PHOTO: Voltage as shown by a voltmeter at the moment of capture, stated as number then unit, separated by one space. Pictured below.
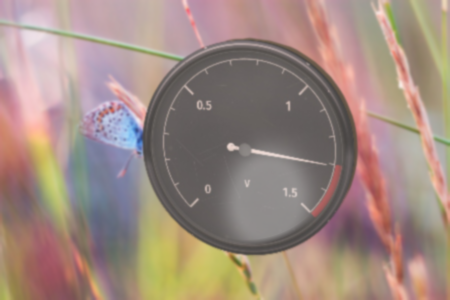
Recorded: 1.3 V
